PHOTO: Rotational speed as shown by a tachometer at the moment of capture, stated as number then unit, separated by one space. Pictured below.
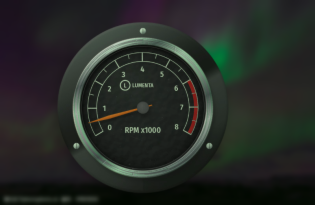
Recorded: 500 rpm
